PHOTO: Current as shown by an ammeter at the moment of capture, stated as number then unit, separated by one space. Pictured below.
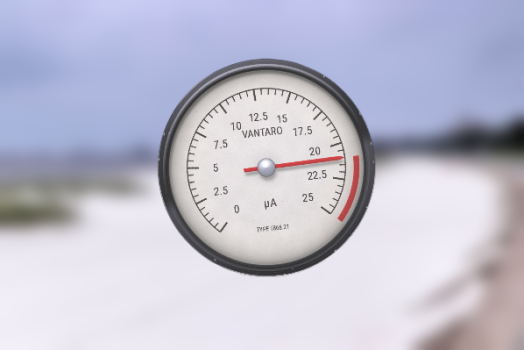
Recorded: 21 µA
